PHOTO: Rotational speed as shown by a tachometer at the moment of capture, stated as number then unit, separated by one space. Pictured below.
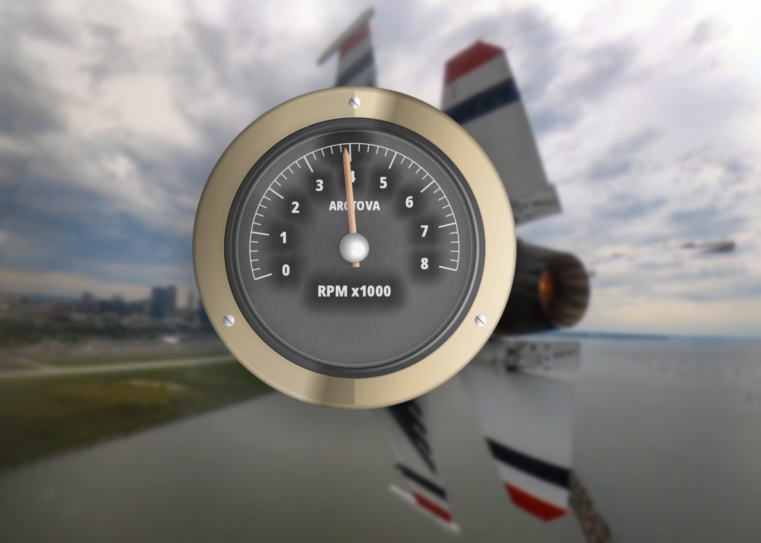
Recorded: 3900 rpm
